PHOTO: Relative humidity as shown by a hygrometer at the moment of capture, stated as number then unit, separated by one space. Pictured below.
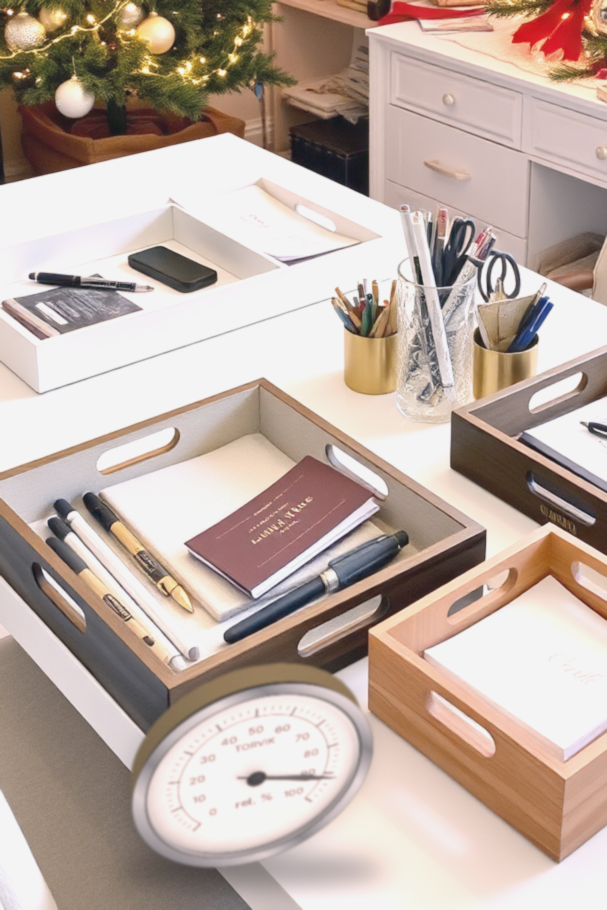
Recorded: 90 %
